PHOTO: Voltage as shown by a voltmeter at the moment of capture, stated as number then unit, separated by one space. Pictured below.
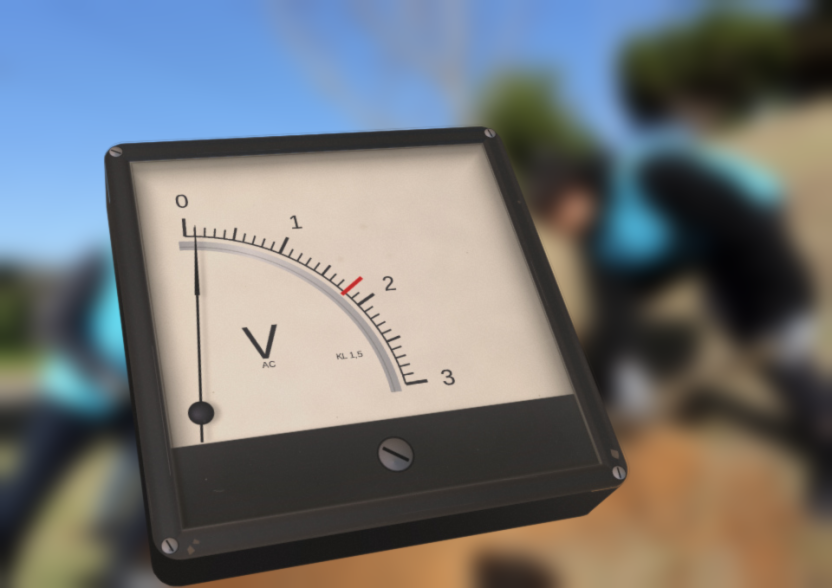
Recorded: 0.1 V
